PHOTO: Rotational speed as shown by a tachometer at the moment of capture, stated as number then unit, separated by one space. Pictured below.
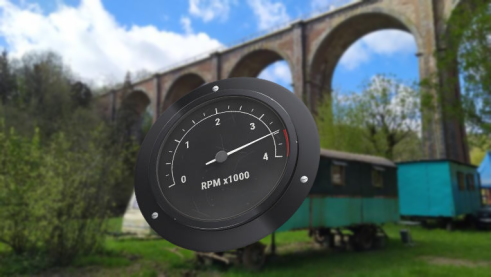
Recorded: 3500 rpm
